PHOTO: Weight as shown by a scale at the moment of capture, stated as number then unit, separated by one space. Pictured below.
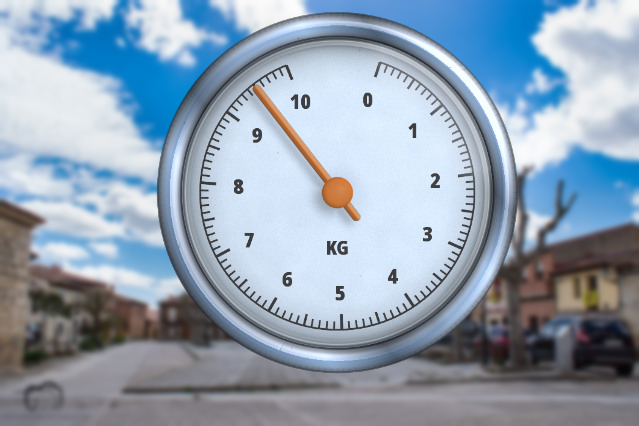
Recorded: 9.5 kg
